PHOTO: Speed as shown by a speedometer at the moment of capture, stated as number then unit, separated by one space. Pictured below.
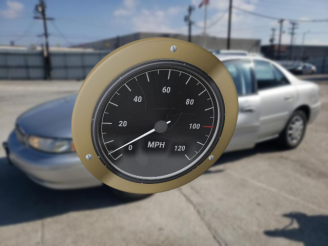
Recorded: 5 mph
